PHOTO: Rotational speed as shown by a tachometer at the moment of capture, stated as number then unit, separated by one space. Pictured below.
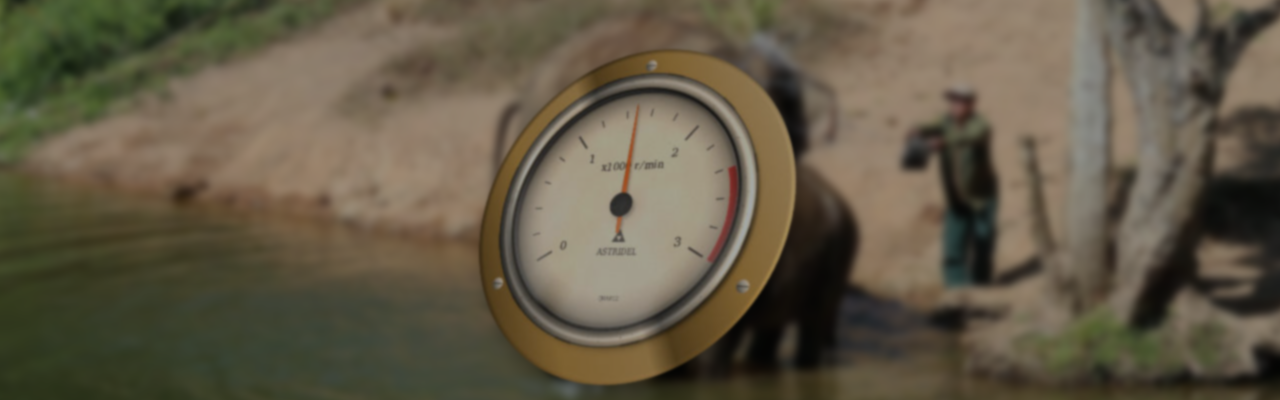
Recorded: 1500 rpm
